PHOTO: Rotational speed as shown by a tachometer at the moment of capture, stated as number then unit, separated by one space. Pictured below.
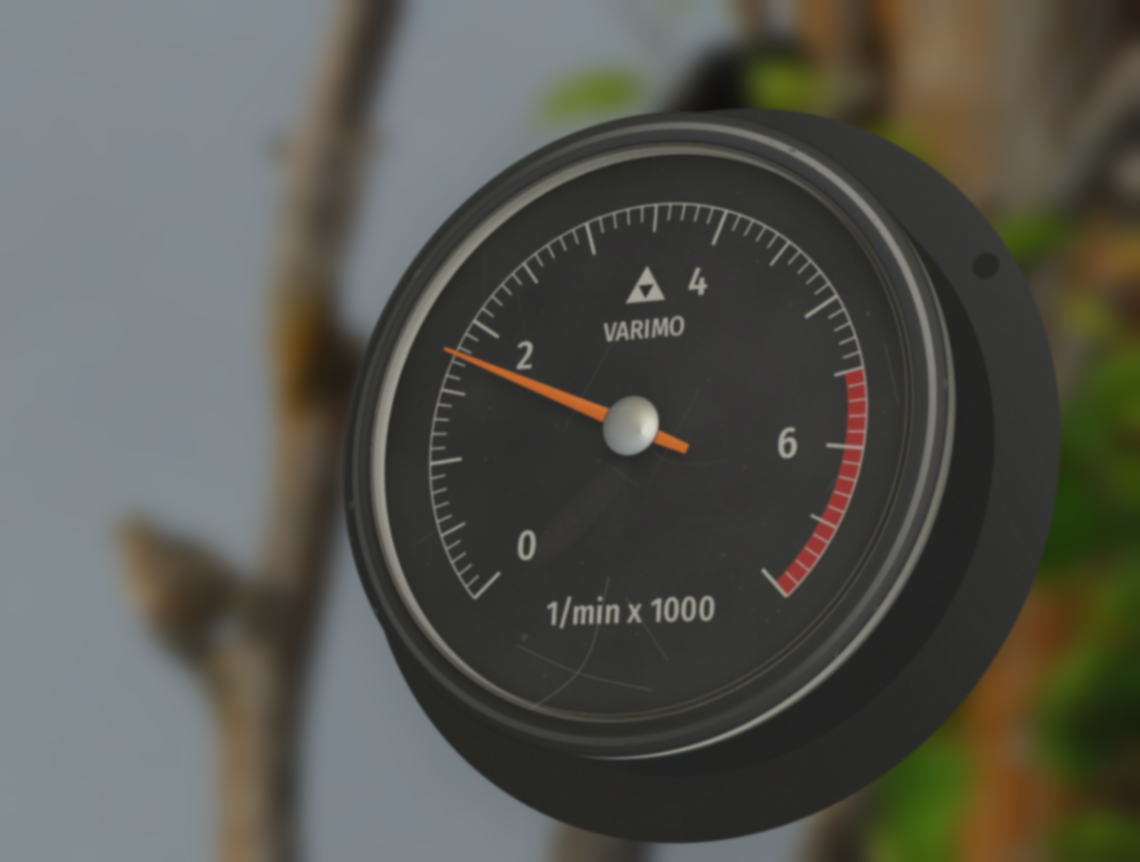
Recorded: 1750 rpm
